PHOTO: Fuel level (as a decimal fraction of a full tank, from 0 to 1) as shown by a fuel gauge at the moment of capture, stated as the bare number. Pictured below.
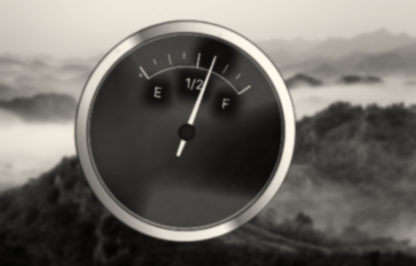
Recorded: 0.625
